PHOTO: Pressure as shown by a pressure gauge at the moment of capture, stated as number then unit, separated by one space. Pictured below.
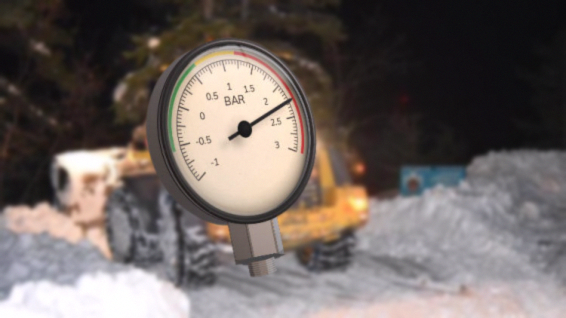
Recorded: 2.25 bar
